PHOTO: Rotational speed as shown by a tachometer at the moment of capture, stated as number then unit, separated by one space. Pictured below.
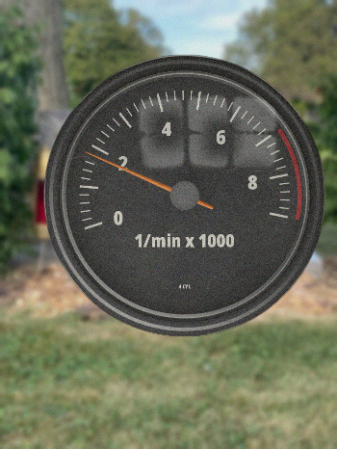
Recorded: 1800 rpm
